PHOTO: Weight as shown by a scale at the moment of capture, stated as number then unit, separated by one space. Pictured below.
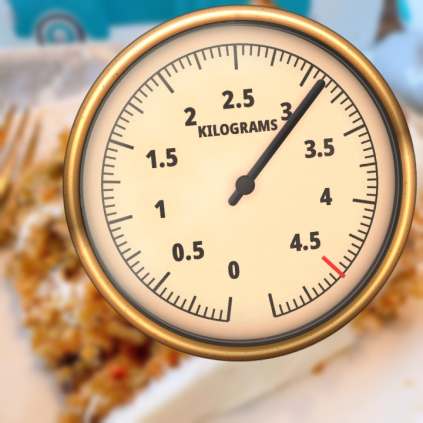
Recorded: 3.1 kg
